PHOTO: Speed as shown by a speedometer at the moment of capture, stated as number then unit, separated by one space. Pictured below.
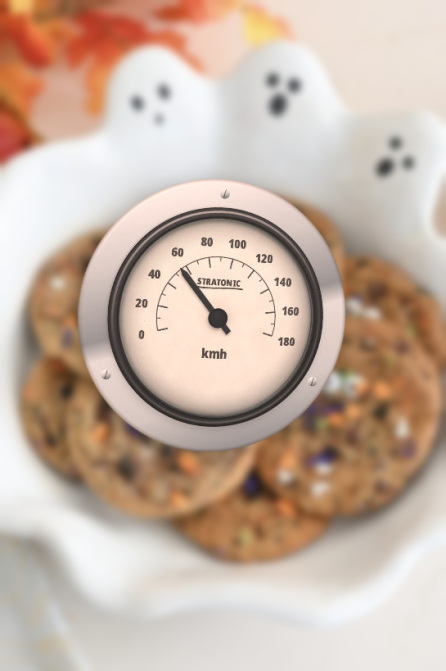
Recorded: 55 km/h
